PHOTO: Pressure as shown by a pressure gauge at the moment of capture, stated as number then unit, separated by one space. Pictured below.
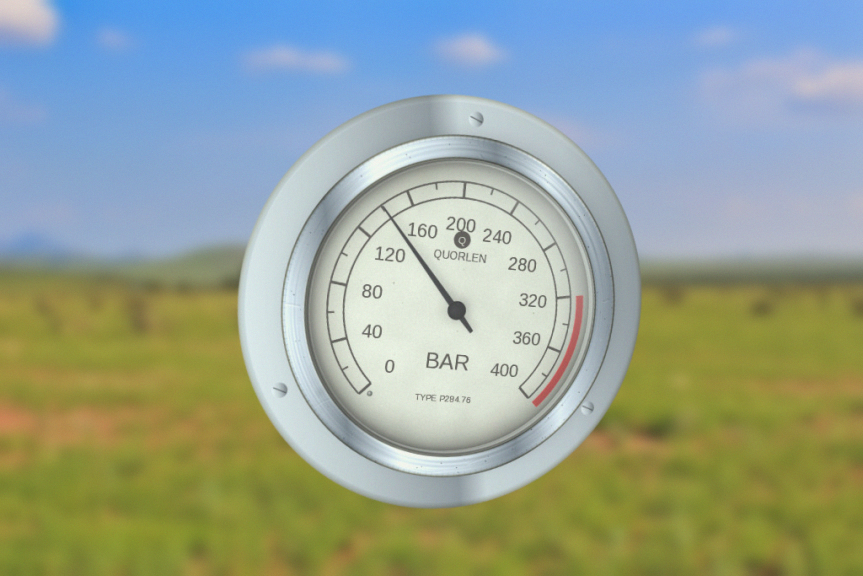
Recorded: 140 bar
